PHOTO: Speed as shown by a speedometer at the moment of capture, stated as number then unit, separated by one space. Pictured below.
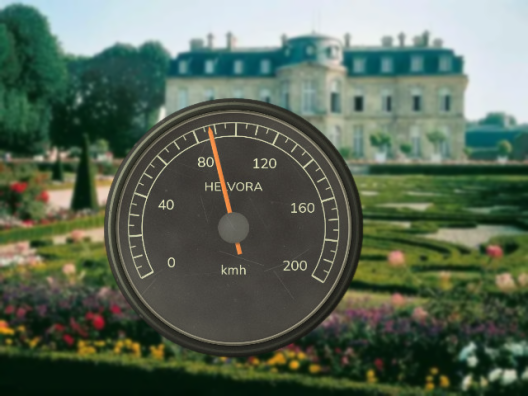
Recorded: 87.5 km/h
